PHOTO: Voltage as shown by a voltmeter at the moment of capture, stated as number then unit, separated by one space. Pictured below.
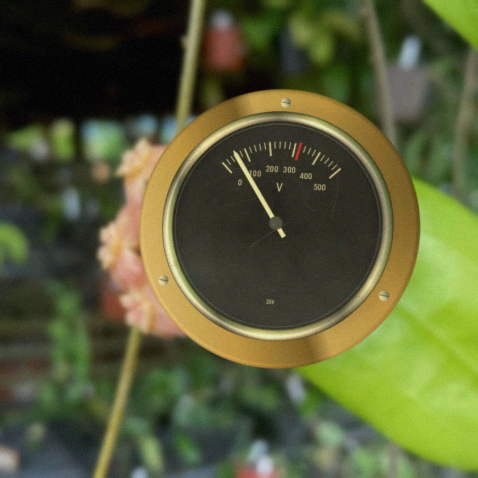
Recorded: 60 V
